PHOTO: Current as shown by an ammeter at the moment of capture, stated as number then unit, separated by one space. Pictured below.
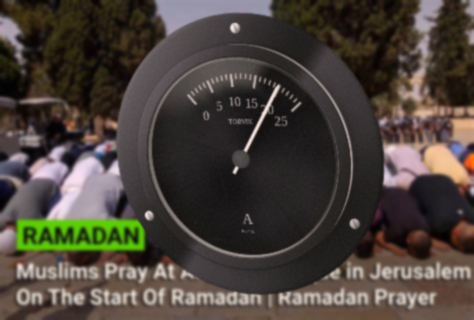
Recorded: 20 A
